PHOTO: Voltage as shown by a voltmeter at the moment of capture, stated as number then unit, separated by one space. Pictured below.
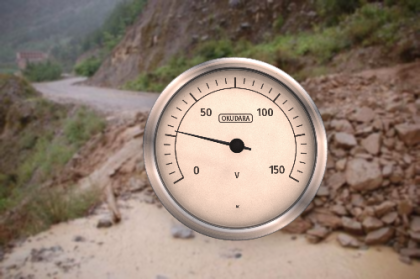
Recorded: 27.5 V
